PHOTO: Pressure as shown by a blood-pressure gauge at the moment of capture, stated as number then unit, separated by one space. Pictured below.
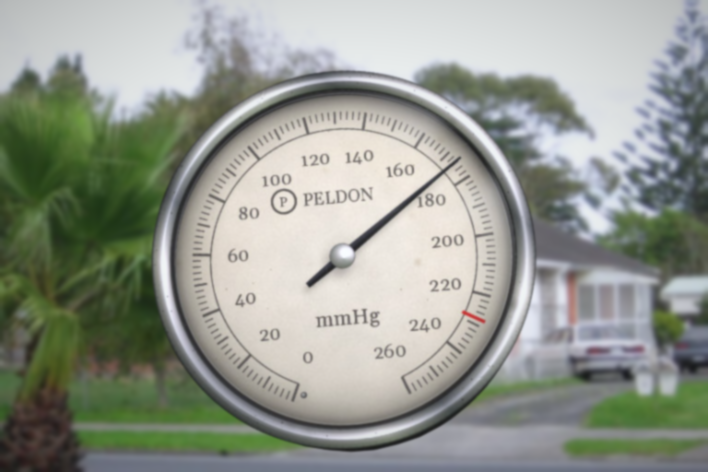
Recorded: 174 mmHg
